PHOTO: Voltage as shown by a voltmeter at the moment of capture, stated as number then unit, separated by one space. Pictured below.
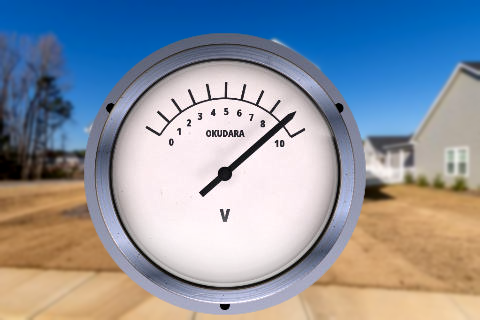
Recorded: 9 V
